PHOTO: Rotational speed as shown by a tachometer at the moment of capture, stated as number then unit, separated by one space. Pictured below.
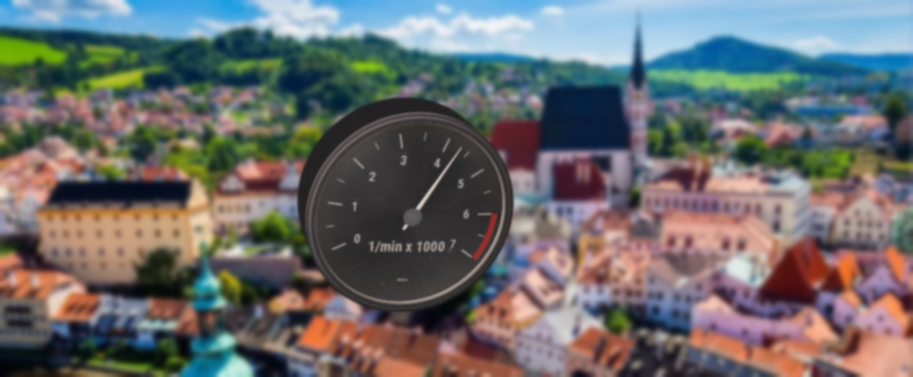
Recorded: 4250 rpm
